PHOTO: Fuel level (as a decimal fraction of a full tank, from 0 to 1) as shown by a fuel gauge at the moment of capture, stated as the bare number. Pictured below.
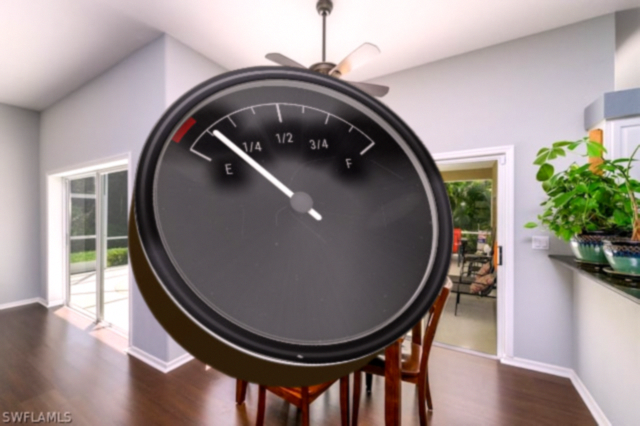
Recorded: 0.125
